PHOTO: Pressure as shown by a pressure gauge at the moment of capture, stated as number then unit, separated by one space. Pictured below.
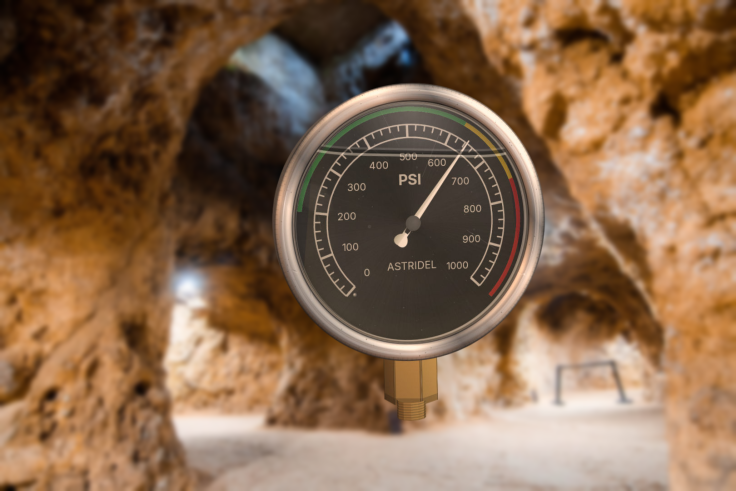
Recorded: 640 psi
